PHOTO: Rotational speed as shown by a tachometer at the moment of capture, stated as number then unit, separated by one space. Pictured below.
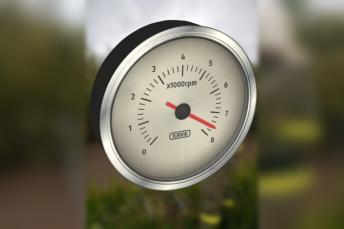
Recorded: 7600 rpm
